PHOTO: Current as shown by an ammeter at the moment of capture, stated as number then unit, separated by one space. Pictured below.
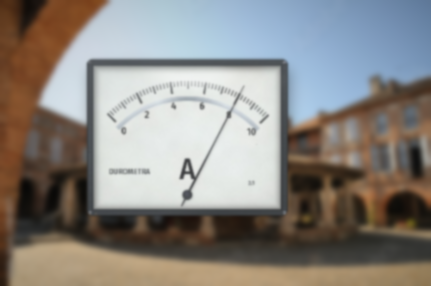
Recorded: 8 A
